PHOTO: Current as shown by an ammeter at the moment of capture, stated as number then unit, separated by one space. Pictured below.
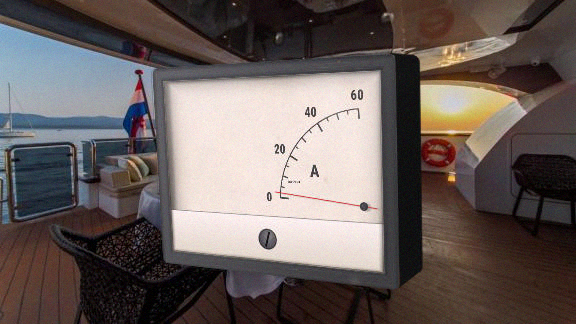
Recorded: 2.5 A
